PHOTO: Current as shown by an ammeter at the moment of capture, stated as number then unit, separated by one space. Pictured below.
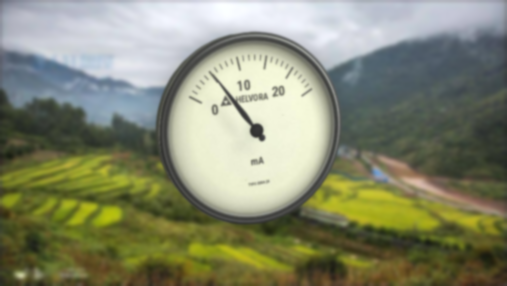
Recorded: 5 mA
